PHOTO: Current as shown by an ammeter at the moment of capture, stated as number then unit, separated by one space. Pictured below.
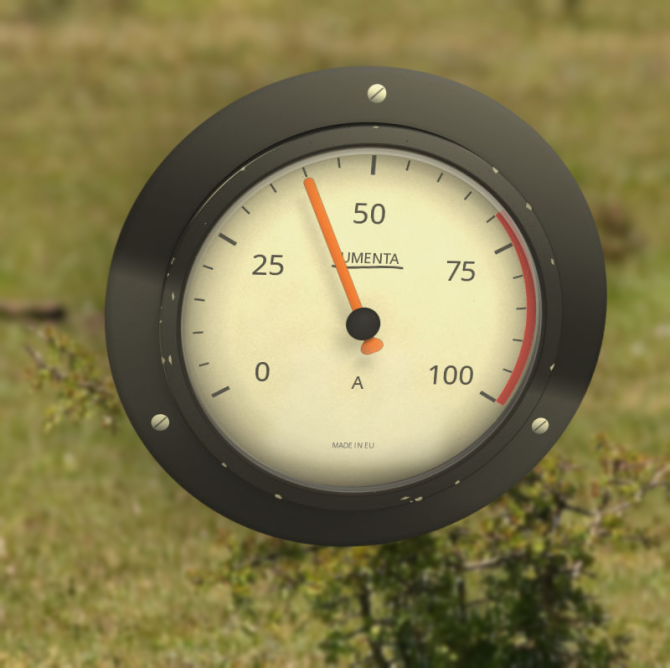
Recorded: 40 A
